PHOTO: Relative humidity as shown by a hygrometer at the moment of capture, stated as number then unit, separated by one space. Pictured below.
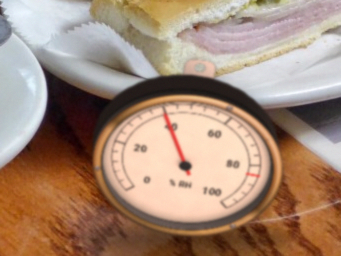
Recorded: 40 %
